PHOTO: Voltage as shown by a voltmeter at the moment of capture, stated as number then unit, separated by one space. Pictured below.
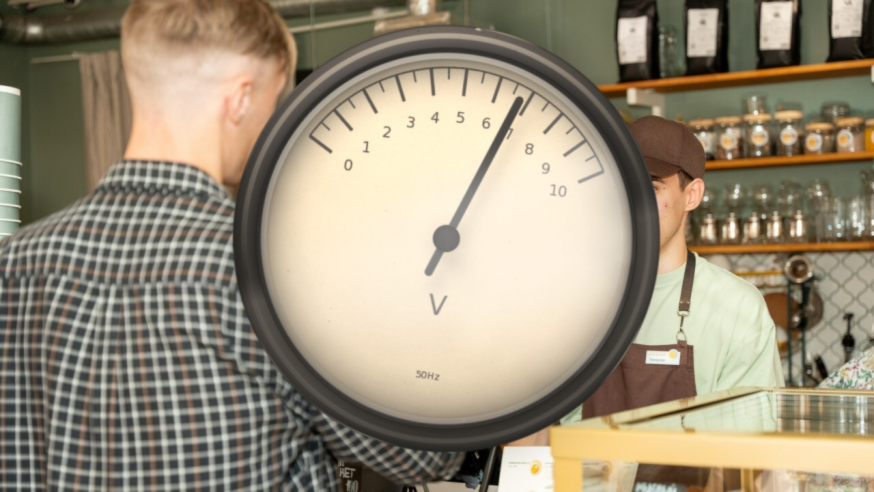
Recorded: 6.75 V
